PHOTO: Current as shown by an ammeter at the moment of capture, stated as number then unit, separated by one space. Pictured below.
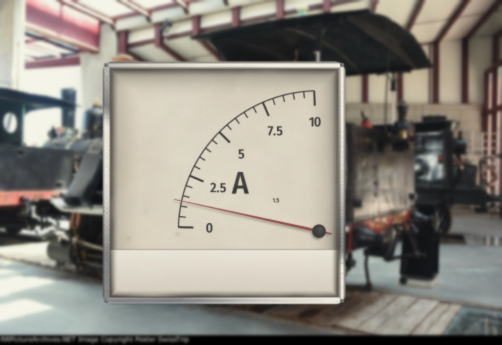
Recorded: 1.25 A
